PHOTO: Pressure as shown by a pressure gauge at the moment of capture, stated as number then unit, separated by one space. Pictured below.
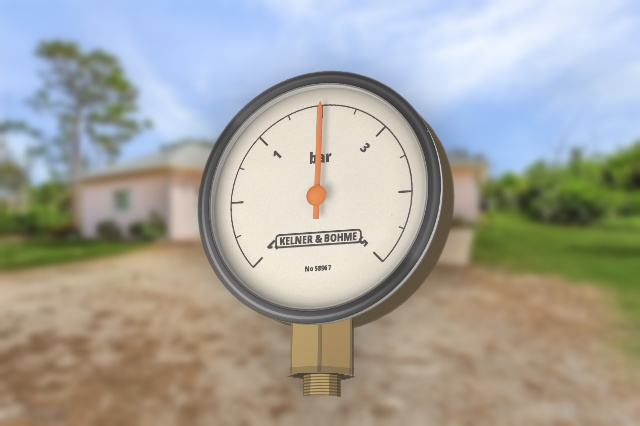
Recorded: 2 bar
